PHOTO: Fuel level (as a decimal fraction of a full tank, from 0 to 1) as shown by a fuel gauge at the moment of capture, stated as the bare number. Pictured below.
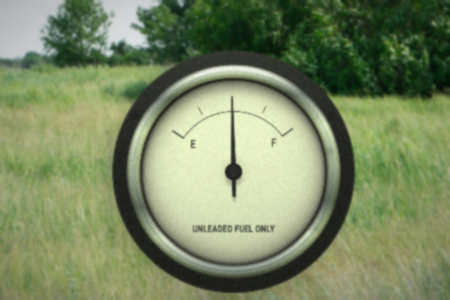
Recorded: 0.5
